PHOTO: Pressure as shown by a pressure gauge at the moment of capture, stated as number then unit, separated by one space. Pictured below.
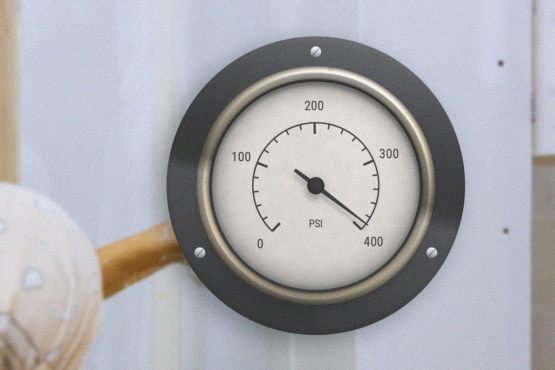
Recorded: 390 psi
